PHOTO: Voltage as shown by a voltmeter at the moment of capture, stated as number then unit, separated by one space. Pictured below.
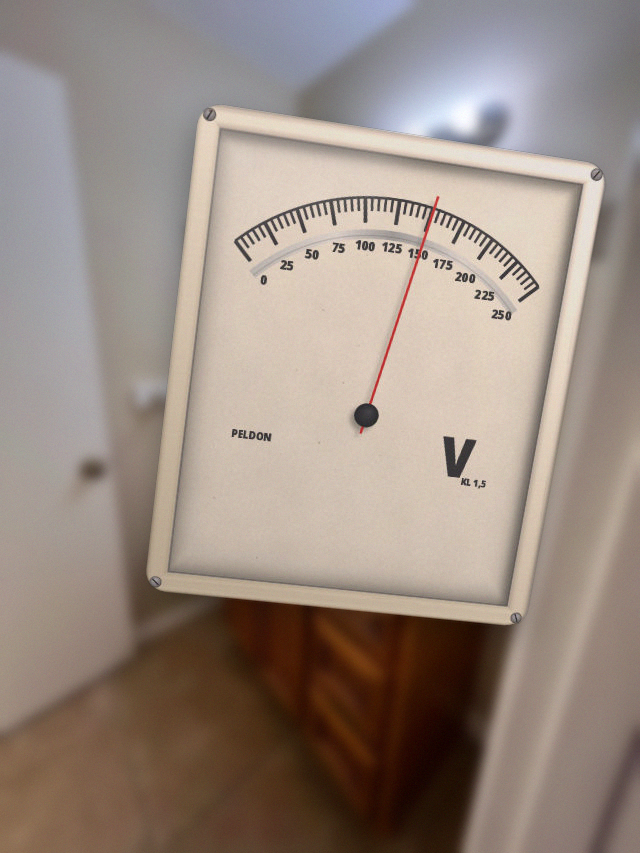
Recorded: 150 V
